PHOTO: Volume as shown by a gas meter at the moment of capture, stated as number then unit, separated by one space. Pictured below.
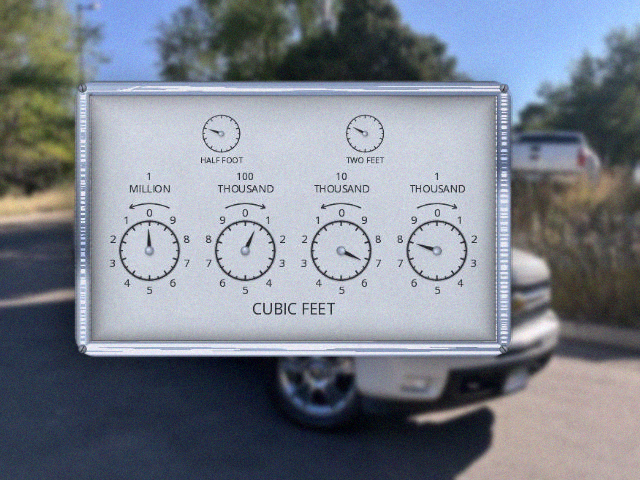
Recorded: 6800 ft³
